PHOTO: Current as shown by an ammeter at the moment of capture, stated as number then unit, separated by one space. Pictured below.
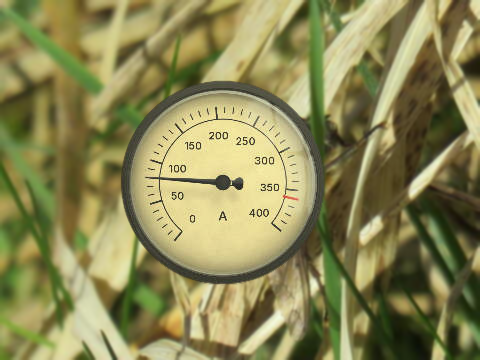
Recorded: 80 A
